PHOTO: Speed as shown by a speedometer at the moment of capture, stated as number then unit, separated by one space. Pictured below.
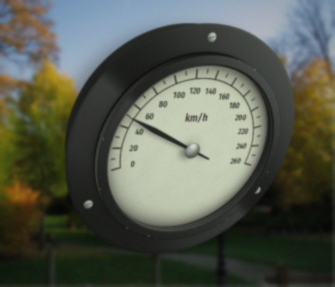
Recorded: 50 km/h
